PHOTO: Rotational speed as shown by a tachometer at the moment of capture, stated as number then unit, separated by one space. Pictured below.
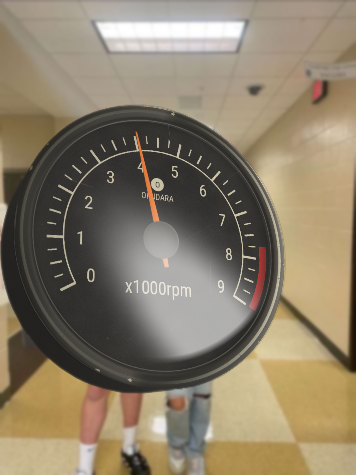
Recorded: 4000 rpm
